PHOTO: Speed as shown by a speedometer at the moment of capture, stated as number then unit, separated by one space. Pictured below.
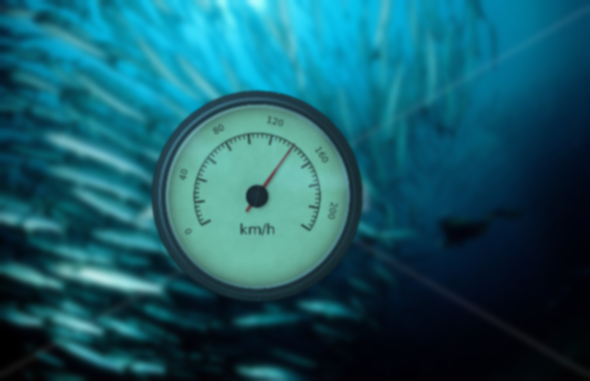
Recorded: 140 km/h
